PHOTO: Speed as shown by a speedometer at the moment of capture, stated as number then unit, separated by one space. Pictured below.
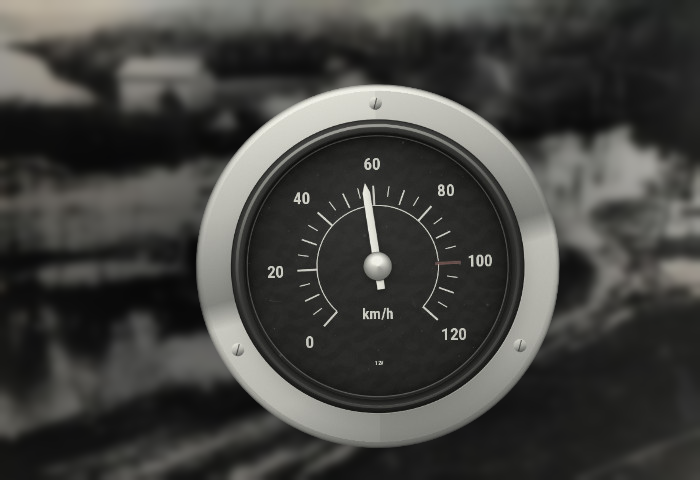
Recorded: 57.5 km/h
